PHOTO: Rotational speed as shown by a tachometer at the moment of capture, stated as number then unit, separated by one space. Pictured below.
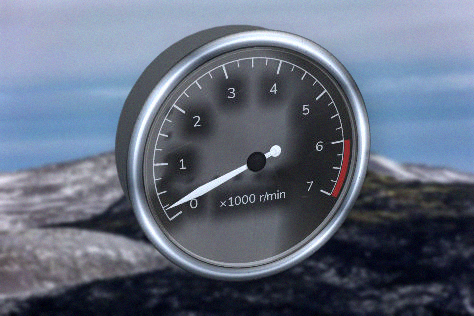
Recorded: 250 rpm
